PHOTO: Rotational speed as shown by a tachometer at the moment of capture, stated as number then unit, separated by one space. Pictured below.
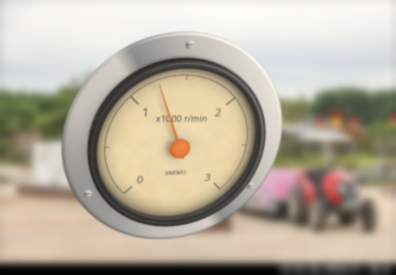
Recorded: 1250 rpm
